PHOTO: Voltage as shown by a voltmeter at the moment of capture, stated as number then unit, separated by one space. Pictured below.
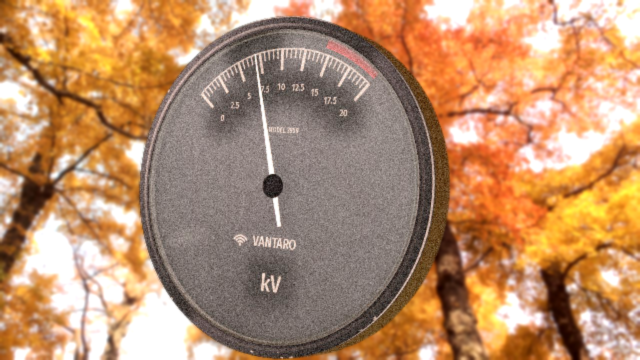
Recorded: 7.5 kV
